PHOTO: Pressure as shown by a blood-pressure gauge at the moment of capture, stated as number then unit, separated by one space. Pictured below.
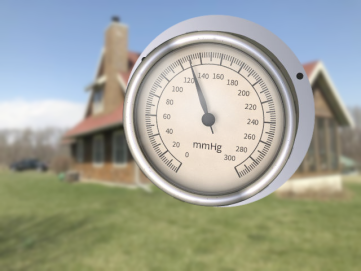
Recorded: 130 mmHg
